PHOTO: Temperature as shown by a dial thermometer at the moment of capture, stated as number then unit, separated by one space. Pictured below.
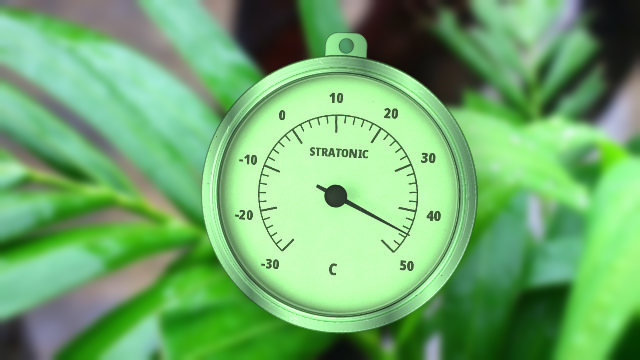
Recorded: 45 °C
